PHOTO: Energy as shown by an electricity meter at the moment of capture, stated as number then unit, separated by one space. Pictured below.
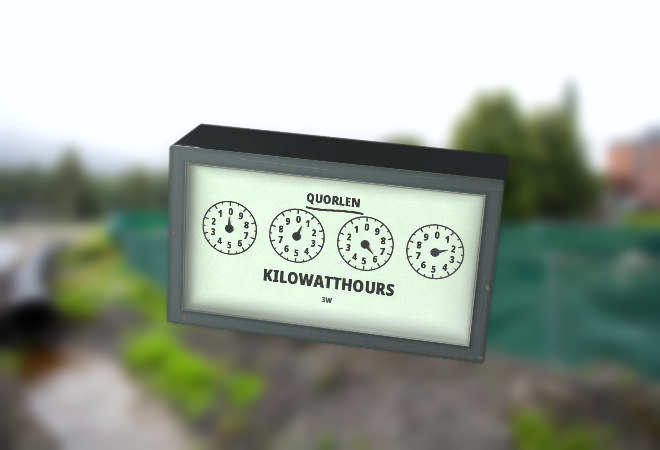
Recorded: 62 kWh
